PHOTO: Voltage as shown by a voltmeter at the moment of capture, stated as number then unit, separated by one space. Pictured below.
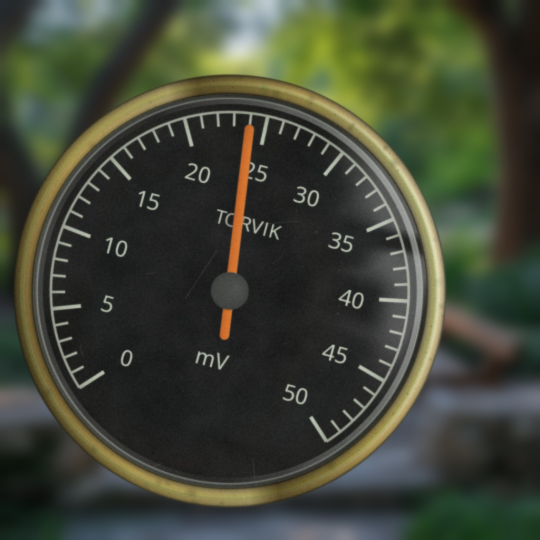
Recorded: 24 mV
